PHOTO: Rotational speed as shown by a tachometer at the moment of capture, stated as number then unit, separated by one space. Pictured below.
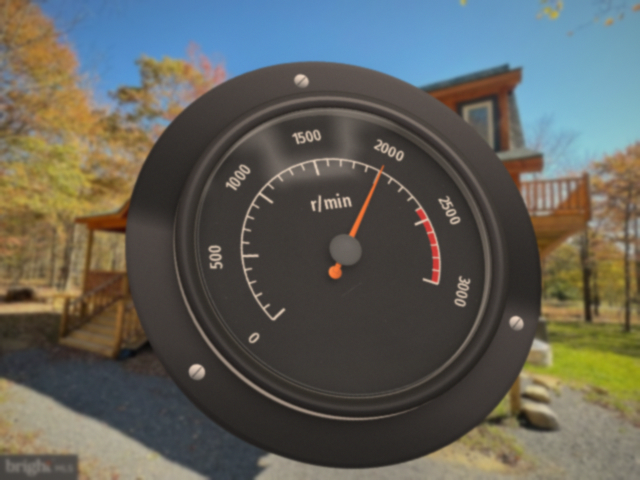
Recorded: 2000 rpm
